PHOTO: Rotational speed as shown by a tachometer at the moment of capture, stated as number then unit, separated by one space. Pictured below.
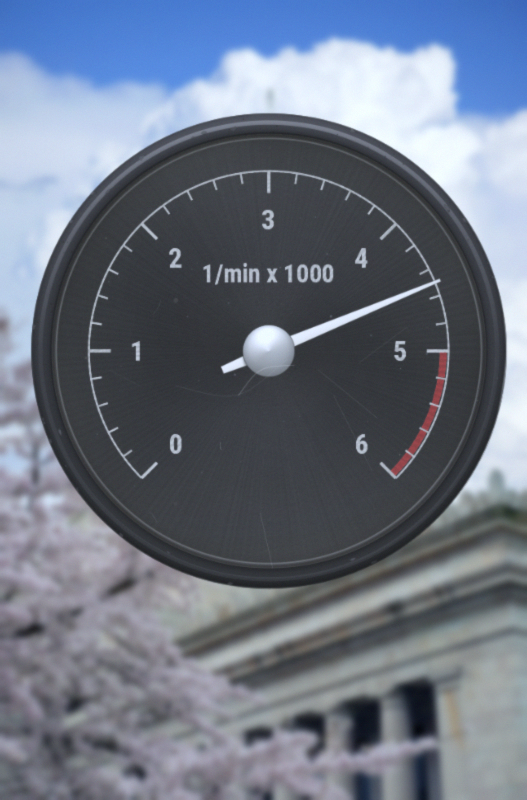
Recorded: 4500 rpm
